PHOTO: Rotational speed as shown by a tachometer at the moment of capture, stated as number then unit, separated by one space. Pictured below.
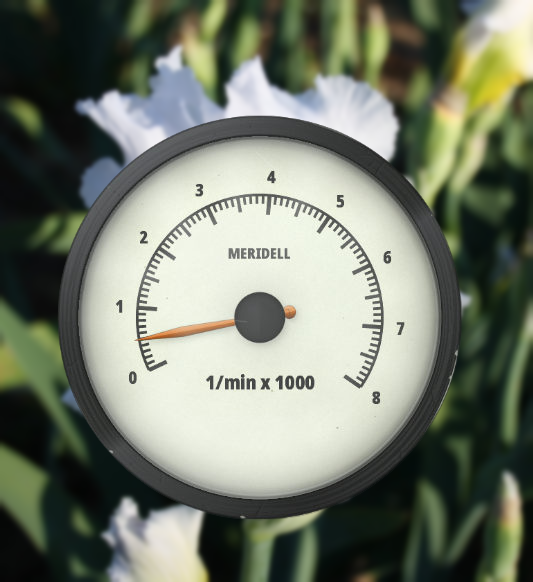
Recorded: 500 rpm
